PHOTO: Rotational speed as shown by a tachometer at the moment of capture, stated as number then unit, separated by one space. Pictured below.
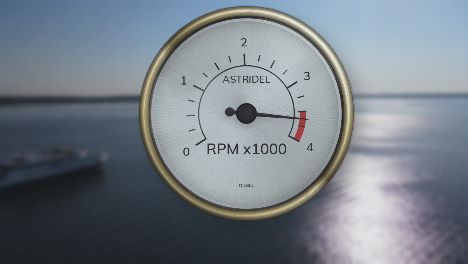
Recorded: 3625 rpm
